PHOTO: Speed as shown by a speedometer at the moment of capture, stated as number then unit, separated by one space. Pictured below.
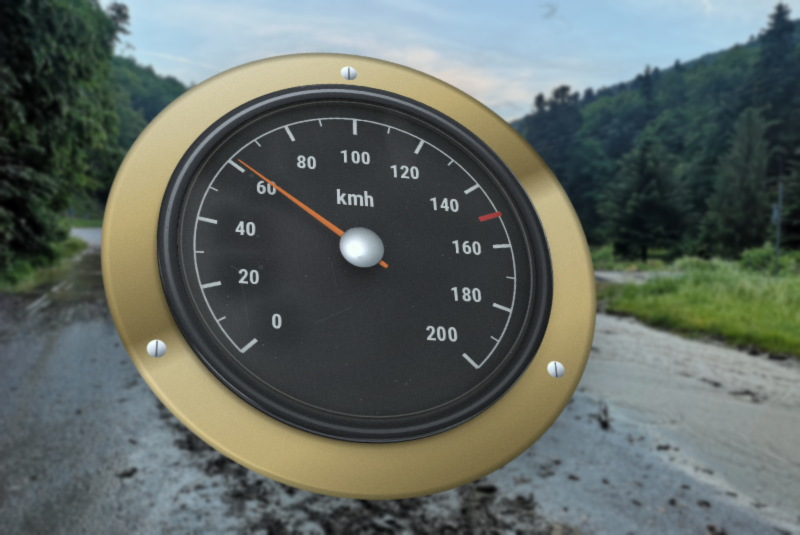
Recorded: 60 km/h
